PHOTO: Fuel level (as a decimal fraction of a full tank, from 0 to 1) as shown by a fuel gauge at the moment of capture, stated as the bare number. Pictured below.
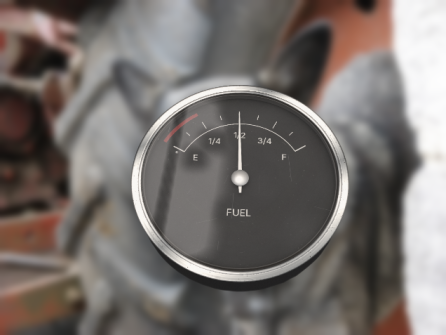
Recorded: 0.5
